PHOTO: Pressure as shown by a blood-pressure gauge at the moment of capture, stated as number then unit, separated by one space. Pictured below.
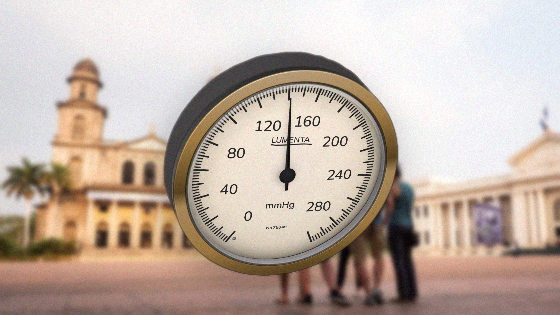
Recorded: 140 mmHg
